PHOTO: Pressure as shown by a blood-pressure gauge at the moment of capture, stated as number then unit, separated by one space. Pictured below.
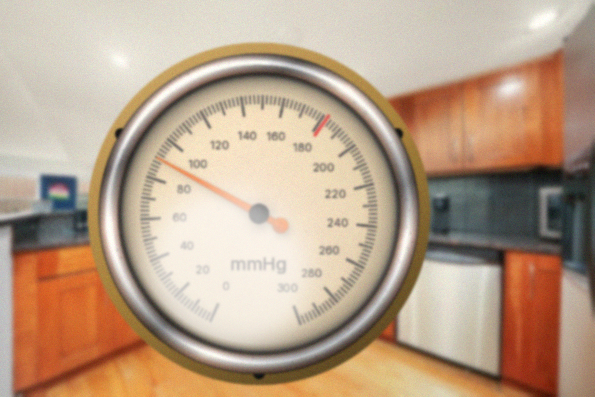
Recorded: 90 mmHg
